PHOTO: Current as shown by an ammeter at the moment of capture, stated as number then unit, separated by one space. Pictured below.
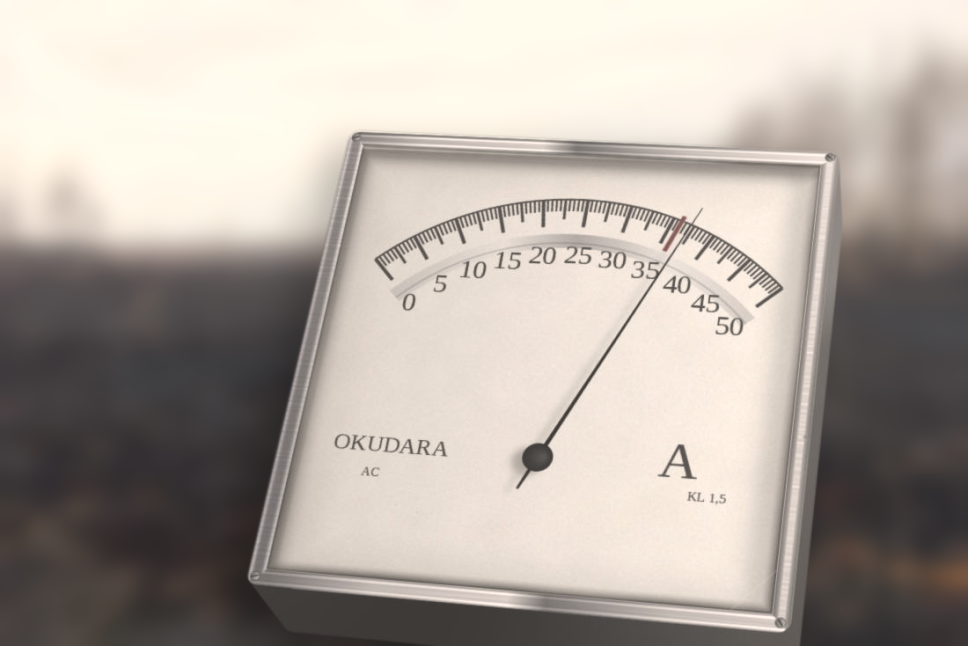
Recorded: 37.5 A
